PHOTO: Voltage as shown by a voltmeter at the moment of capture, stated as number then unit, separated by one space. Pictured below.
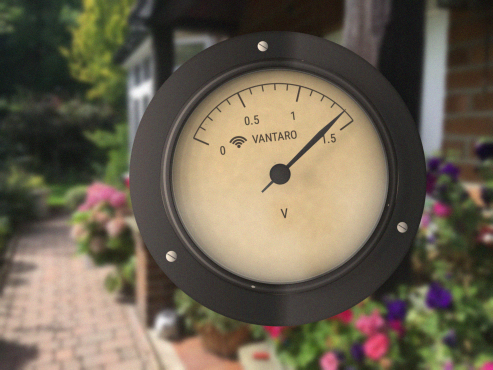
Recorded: 1.4 V
